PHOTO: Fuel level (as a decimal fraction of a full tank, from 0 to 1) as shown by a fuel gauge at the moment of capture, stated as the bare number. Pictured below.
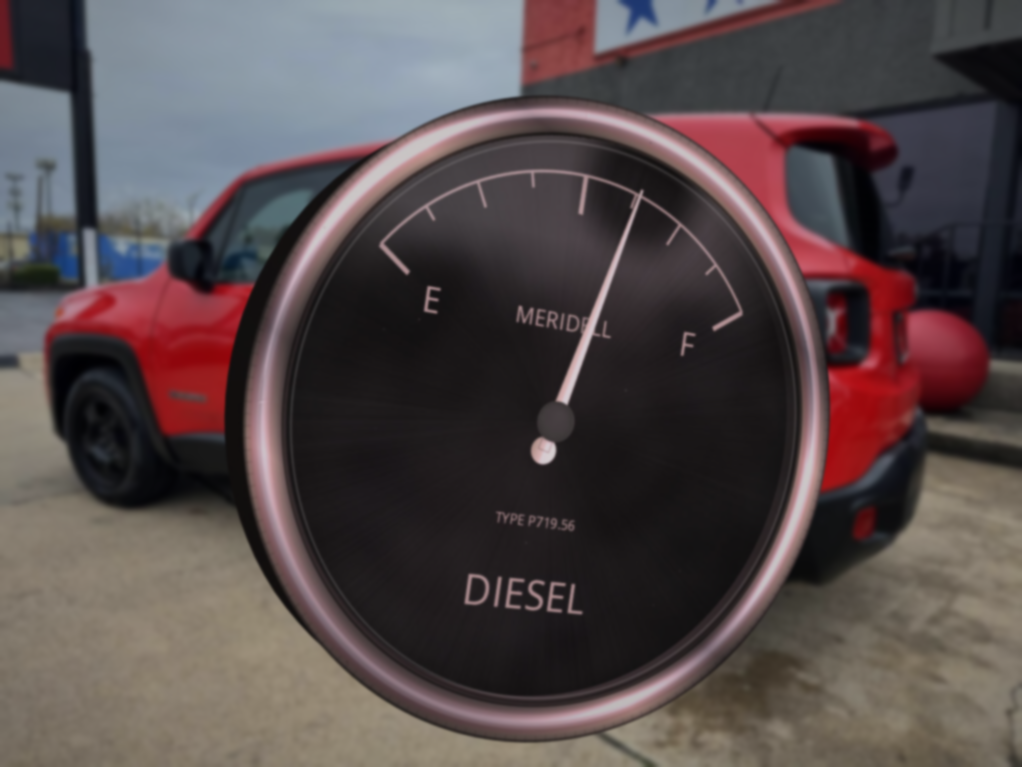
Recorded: 0.625
